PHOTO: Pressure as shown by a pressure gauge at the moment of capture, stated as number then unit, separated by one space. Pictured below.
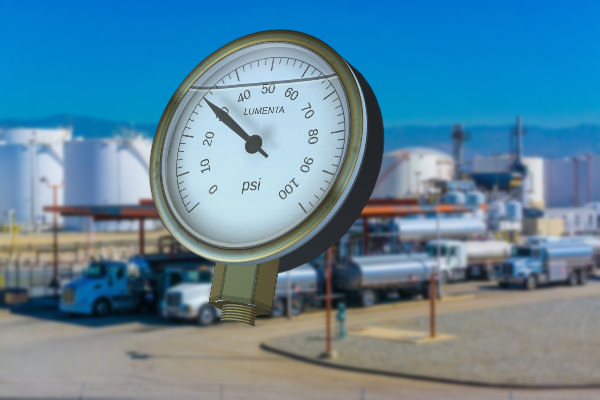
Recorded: 30 psi
